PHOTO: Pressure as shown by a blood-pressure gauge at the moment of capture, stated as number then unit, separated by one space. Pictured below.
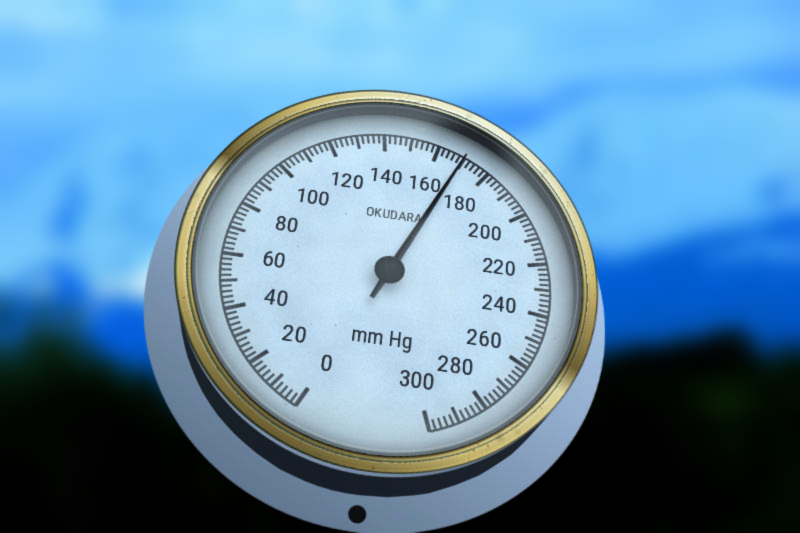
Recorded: 170 mmHg
